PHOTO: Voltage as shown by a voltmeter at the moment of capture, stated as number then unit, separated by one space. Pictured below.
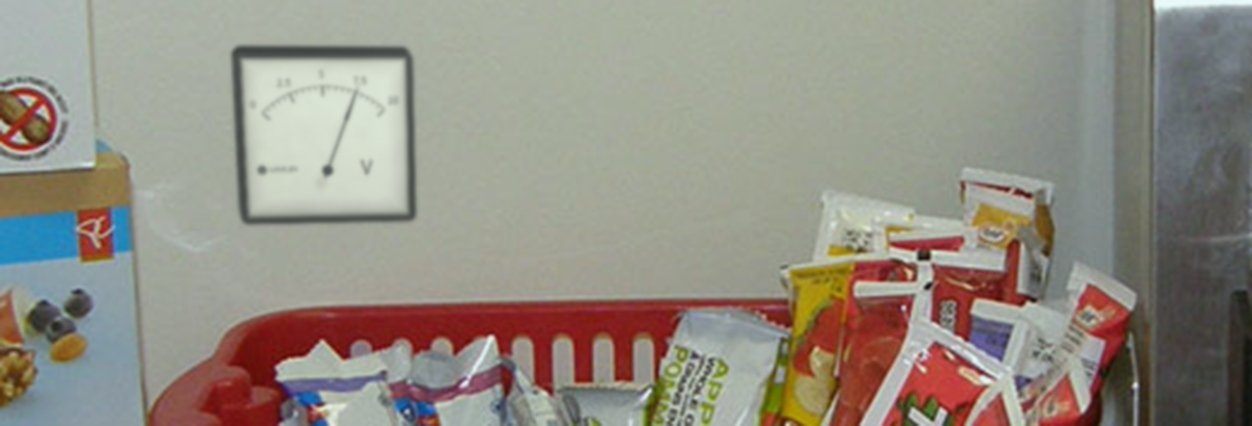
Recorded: 7.5 V
